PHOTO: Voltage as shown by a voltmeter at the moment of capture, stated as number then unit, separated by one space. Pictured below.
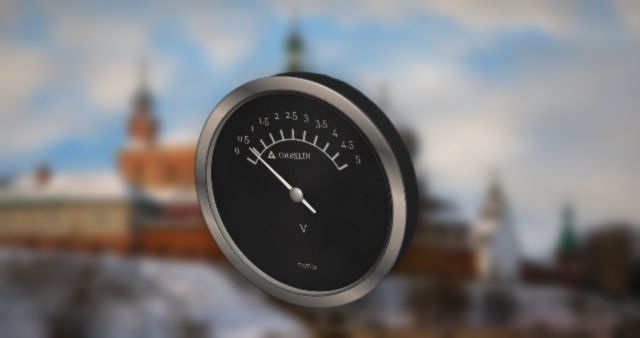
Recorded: 0.5 V
